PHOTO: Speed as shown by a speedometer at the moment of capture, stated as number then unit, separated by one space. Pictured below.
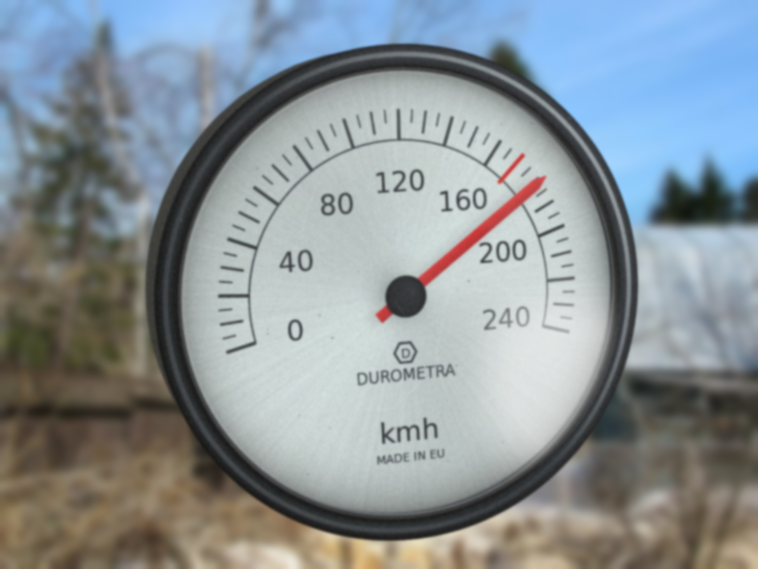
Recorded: 180 km/h
